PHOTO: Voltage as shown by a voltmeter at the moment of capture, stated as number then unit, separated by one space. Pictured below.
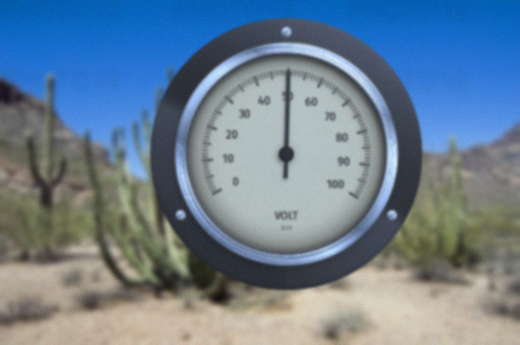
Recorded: 50 V
